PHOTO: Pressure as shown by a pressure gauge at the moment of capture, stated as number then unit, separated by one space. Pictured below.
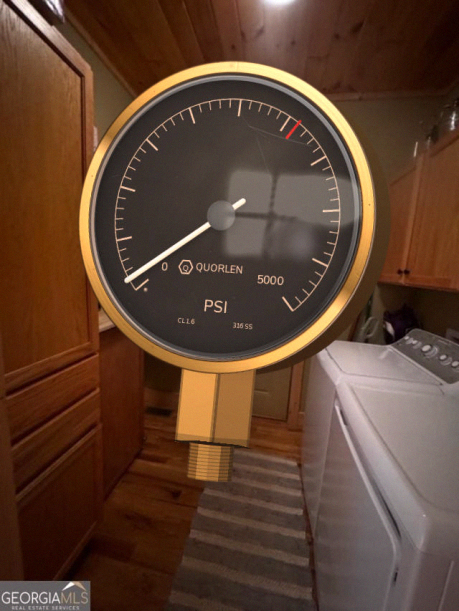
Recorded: 100 psi
